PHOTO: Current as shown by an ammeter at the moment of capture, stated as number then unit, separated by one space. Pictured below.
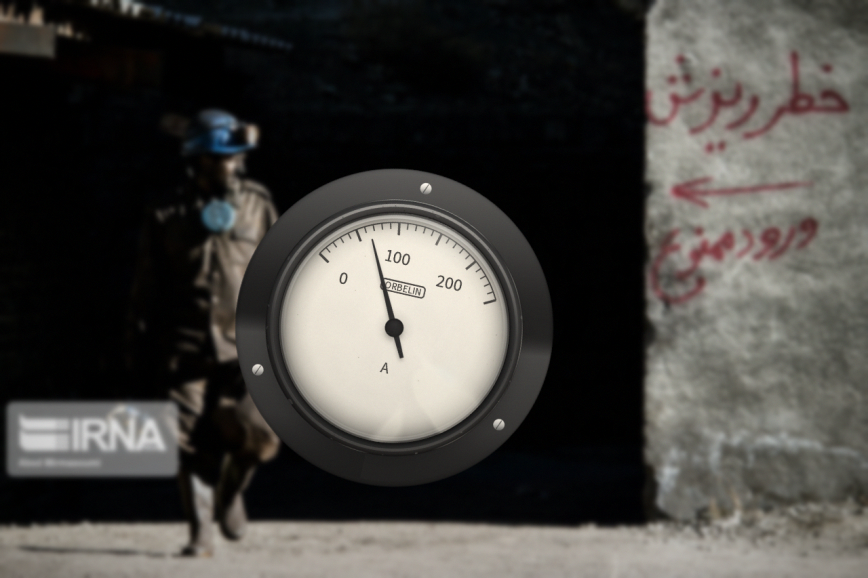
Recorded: 65 A
